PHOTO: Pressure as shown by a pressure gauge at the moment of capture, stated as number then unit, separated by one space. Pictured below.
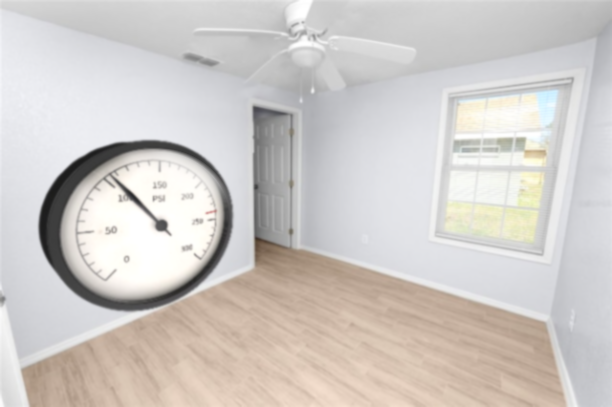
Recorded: 105 psi
